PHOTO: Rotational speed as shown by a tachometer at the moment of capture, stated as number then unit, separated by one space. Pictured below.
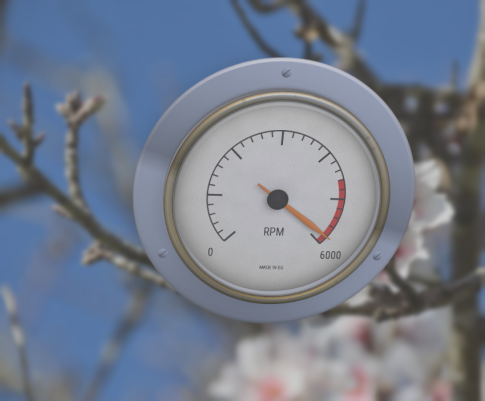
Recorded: 5800 rpm
